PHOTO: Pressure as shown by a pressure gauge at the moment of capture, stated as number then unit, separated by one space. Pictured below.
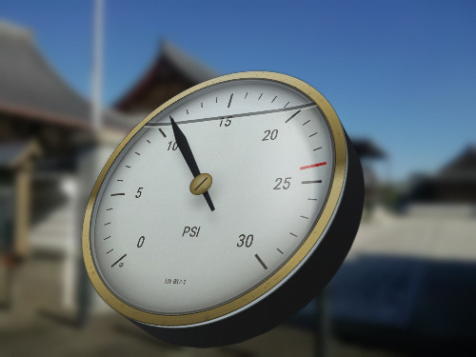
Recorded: 11 psi
